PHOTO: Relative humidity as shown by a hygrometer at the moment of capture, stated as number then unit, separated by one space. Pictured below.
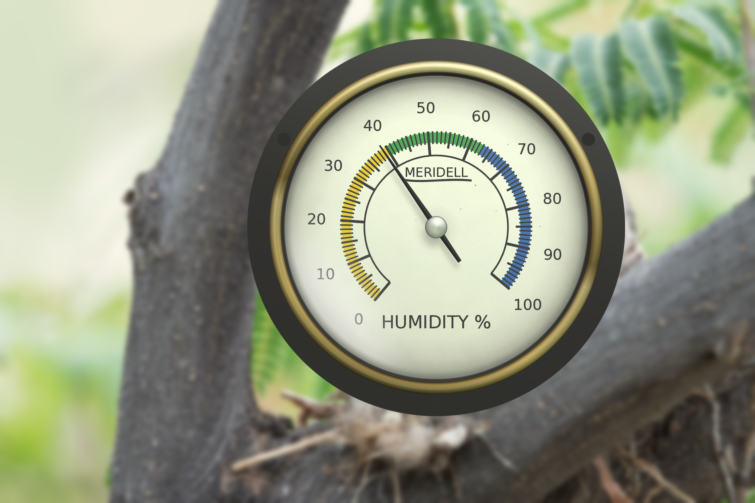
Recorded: 39 %
